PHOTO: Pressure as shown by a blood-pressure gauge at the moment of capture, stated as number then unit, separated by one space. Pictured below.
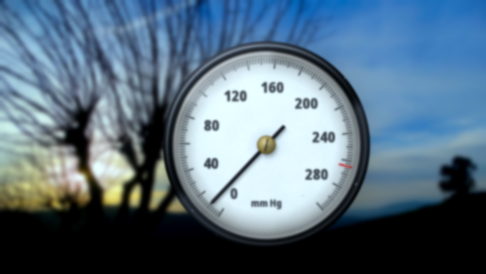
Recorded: 10 mmHg
